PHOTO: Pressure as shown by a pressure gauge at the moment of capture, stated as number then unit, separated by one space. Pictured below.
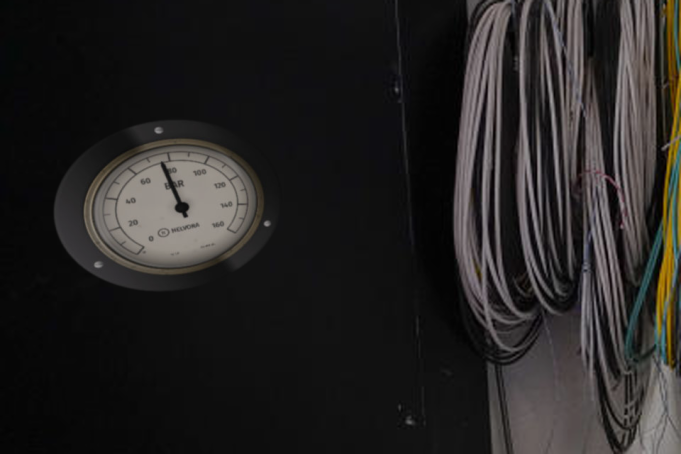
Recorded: 75 bar
